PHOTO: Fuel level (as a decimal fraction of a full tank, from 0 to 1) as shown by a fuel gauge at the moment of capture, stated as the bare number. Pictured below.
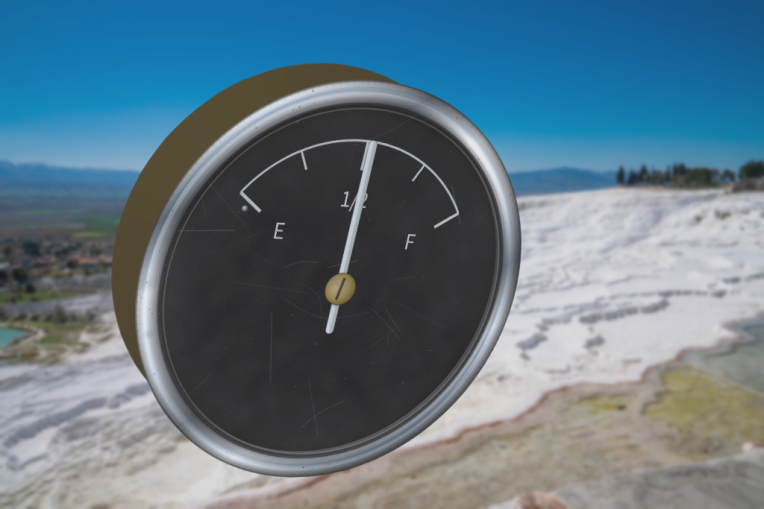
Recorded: 0.5
